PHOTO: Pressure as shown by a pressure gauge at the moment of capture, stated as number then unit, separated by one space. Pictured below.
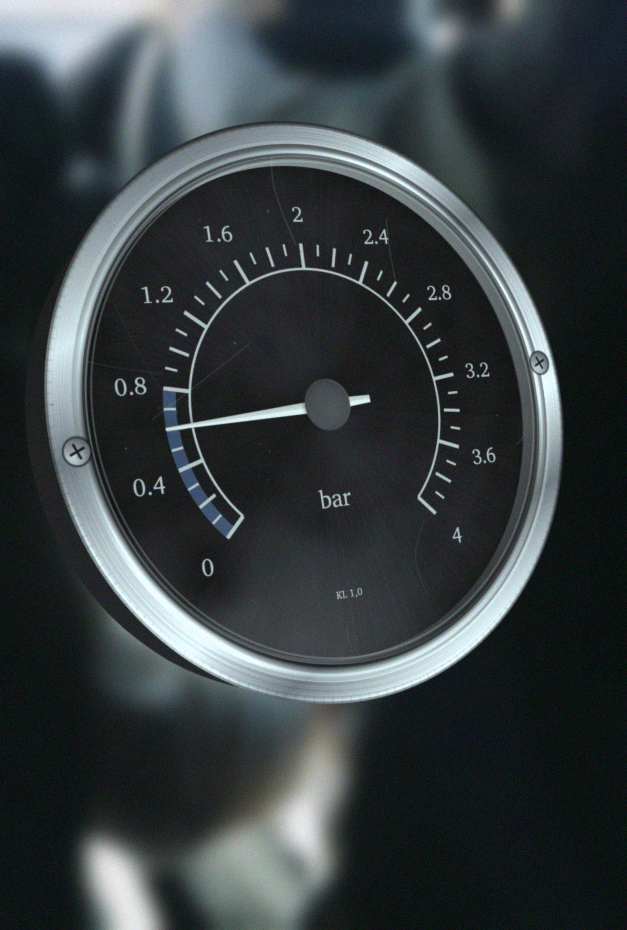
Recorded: 0.6 bar
